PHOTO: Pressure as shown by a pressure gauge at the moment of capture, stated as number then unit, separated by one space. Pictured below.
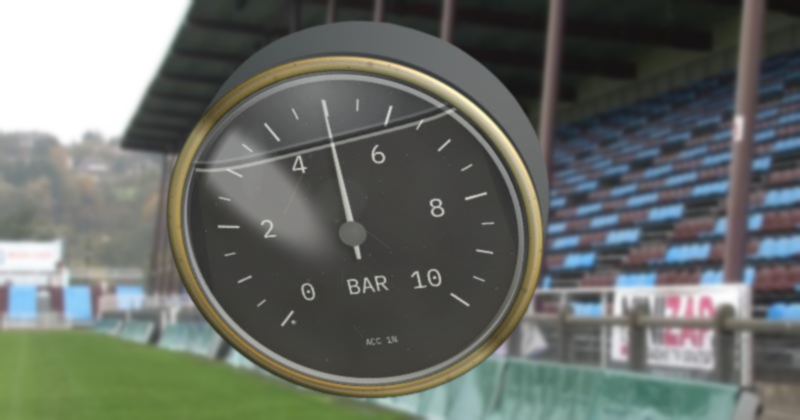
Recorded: 5 bar
